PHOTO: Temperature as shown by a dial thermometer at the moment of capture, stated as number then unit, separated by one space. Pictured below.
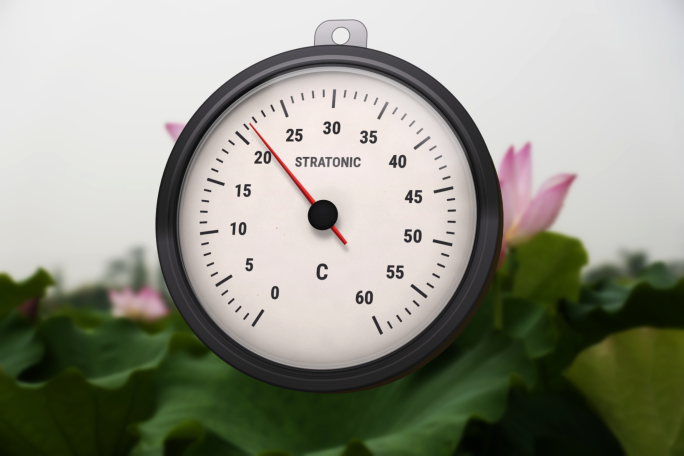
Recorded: 21.5 °C
